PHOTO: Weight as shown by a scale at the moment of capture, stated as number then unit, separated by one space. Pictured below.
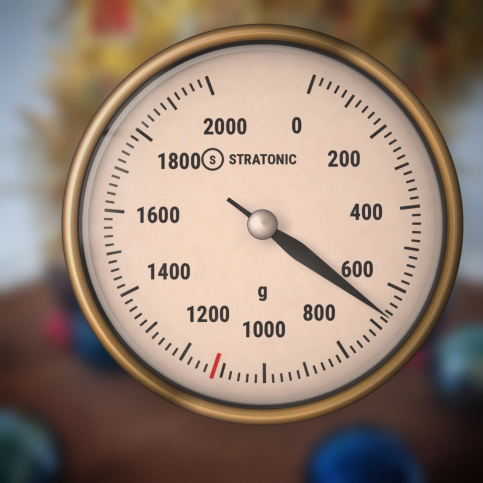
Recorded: 670 g
